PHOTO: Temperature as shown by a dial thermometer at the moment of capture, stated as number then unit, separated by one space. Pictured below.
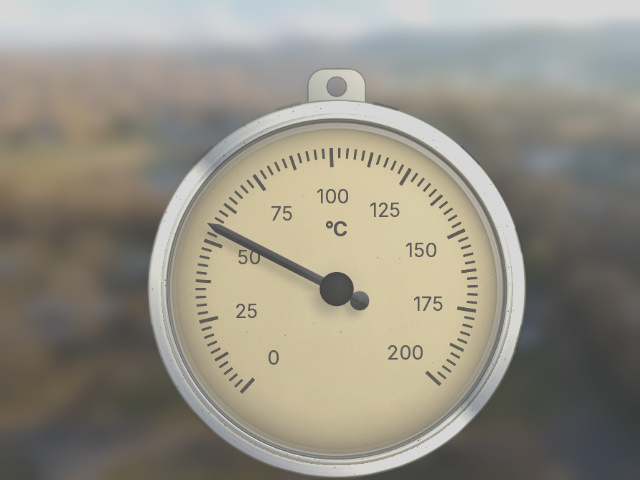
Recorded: 55 °C
